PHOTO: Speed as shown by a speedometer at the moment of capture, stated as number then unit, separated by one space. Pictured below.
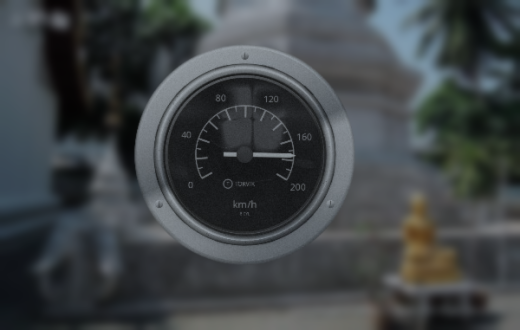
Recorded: 175 km/h
